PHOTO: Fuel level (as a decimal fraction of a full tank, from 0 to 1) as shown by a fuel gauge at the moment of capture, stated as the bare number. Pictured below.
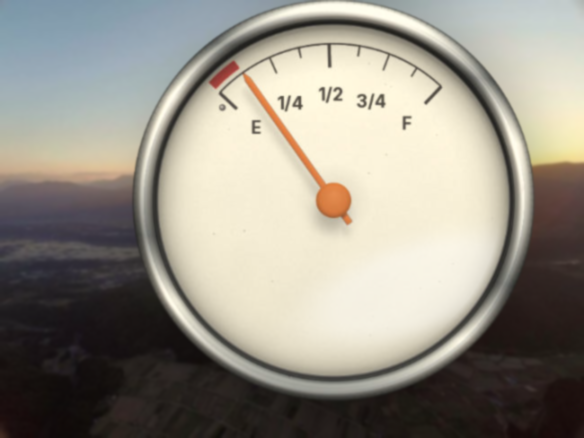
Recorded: 0.125
